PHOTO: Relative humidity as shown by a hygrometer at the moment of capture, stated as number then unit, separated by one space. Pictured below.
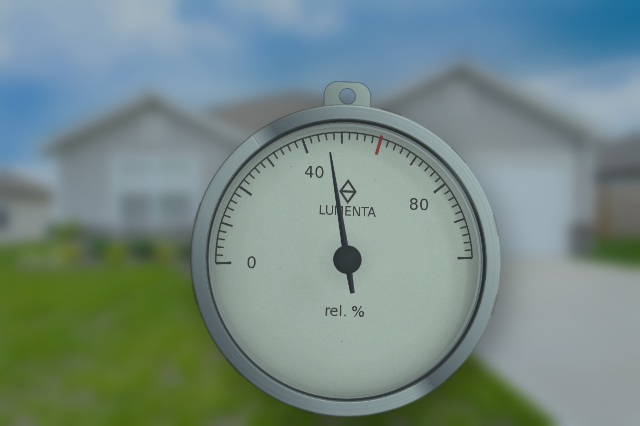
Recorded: 46 %
